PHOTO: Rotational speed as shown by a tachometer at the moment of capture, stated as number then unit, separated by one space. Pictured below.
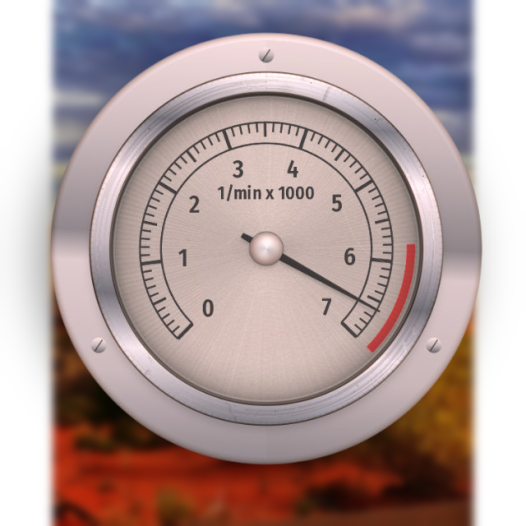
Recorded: 6600 rpm
